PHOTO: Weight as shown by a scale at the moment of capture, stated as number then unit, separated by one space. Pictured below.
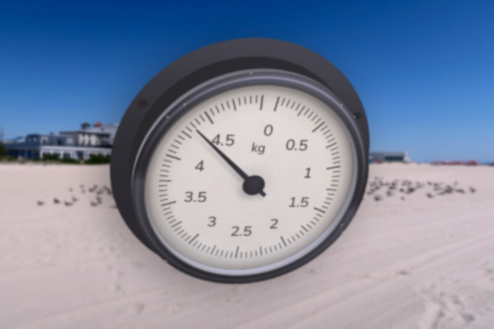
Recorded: 4.35 kg
